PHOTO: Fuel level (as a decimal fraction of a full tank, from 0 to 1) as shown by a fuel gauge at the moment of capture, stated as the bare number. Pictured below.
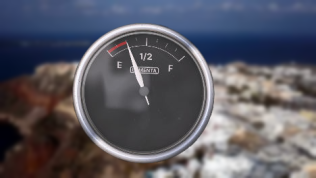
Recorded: 0.25
